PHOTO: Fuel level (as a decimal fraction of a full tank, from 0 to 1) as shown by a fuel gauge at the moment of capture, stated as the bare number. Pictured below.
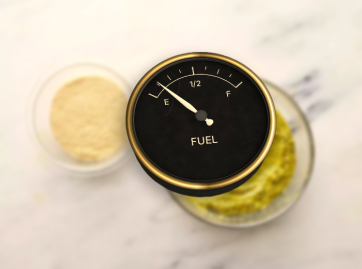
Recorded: 0.125
